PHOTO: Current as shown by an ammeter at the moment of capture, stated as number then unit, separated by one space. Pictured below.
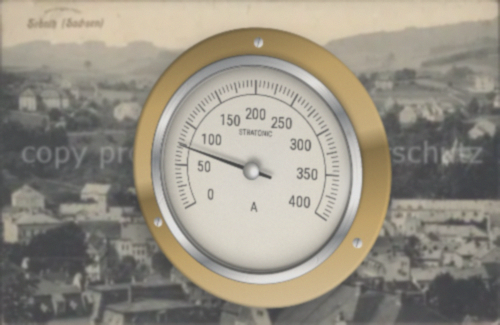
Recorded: 75 A
